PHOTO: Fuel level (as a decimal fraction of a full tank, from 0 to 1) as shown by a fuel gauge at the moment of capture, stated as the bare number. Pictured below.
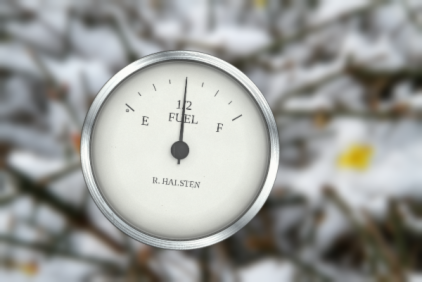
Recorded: 0.5
